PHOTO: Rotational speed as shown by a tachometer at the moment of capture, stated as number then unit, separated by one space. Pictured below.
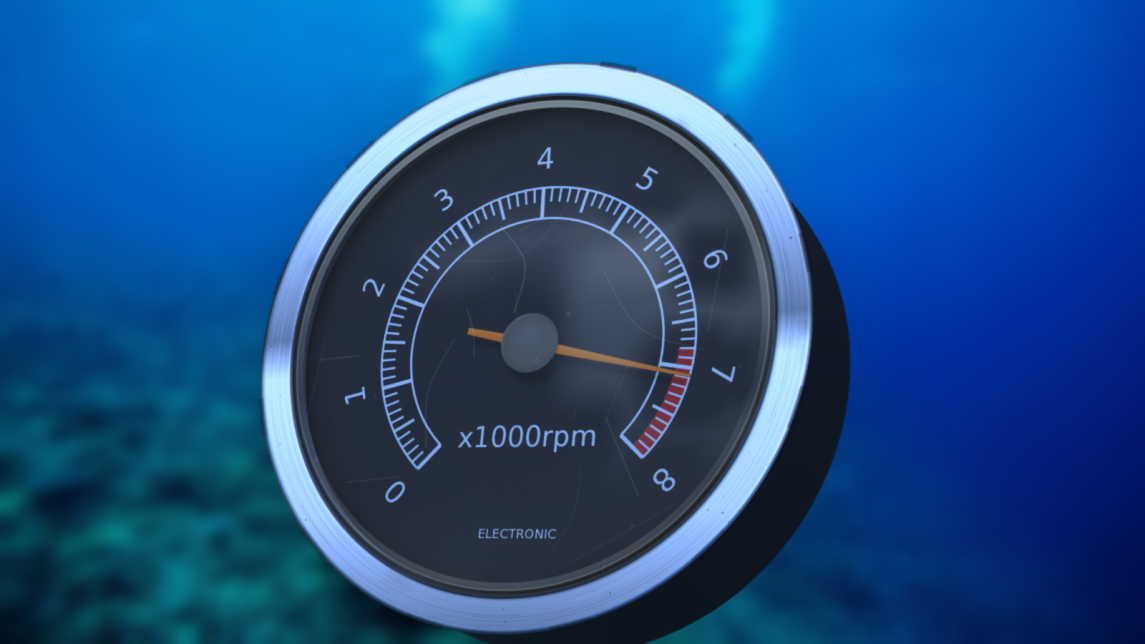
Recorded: 7100 rpm
